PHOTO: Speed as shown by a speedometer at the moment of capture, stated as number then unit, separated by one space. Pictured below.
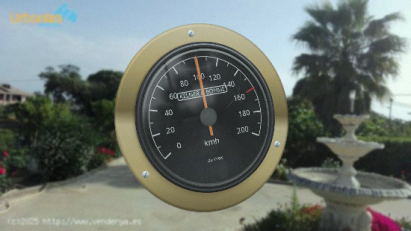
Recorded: 100 km/h
